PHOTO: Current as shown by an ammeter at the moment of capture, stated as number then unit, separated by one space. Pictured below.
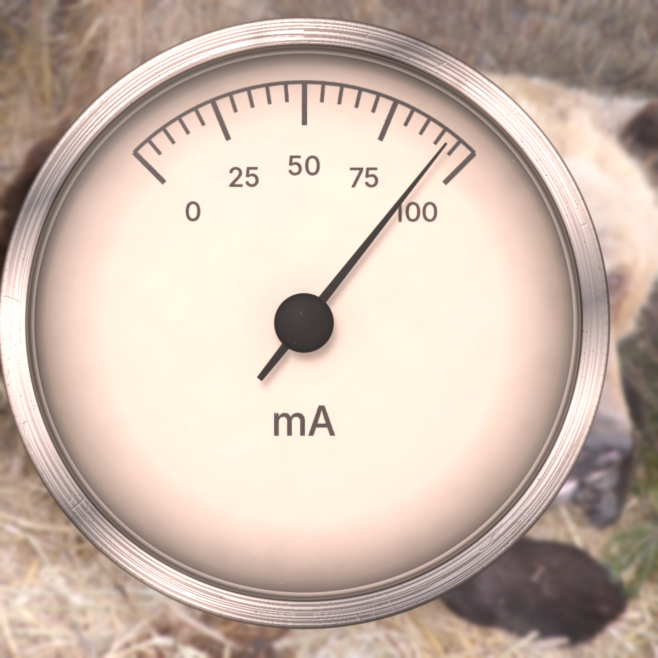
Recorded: 92.5 mA
